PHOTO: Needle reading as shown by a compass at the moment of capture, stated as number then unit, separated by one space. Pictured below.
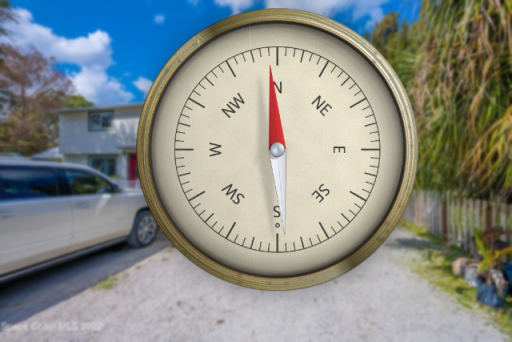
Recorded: 355 °
